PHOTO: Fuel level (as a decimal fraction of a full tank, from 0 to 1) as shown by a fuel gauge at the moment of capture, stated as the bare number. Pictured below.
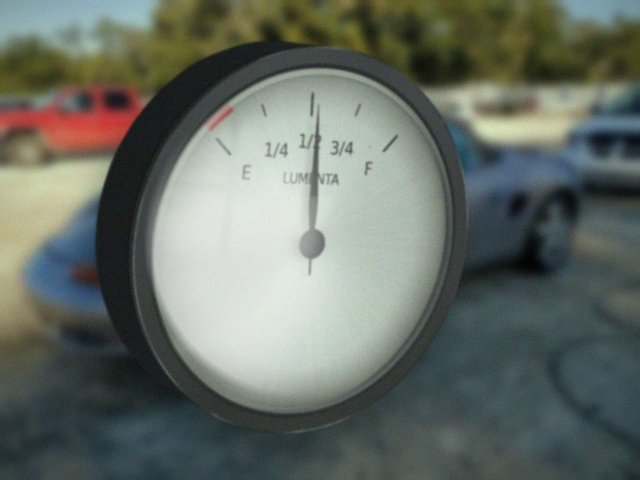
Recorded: 0.5
